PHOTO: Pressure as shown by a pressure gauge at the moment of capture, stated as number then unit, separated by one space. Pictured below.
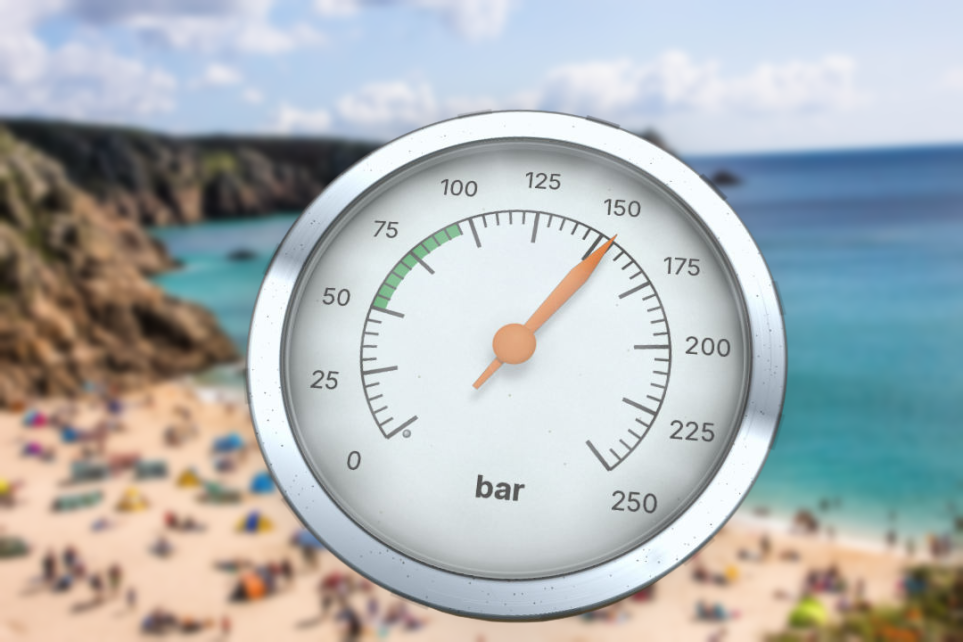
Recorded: 155 bar
